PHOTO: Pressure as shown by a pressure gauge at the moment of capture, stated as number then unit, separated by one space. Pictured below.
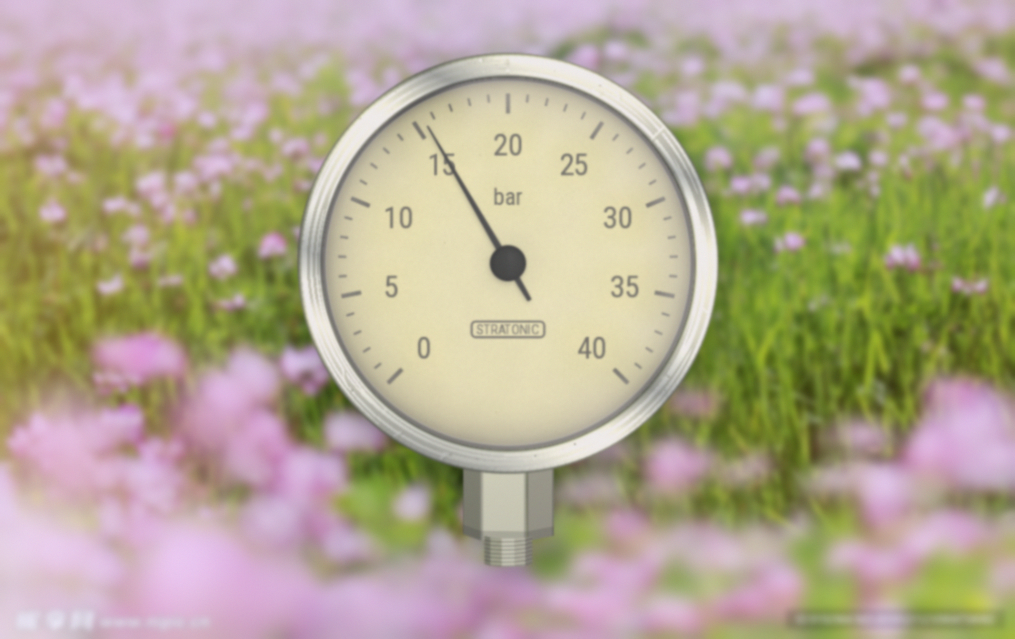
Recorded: 15.5 bar
